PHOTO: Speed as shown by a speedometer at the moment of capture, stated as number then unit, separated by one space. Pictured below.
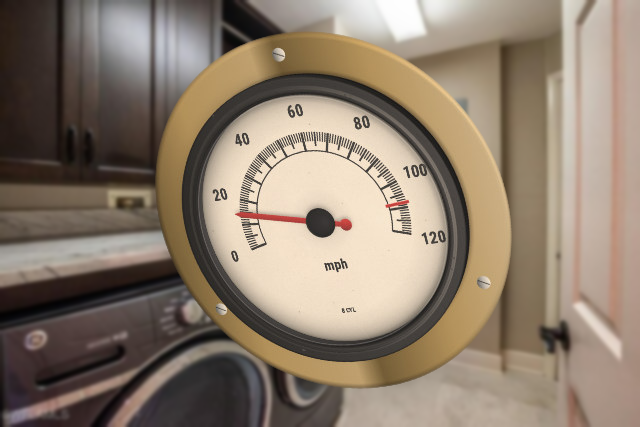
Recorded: 15 mph
